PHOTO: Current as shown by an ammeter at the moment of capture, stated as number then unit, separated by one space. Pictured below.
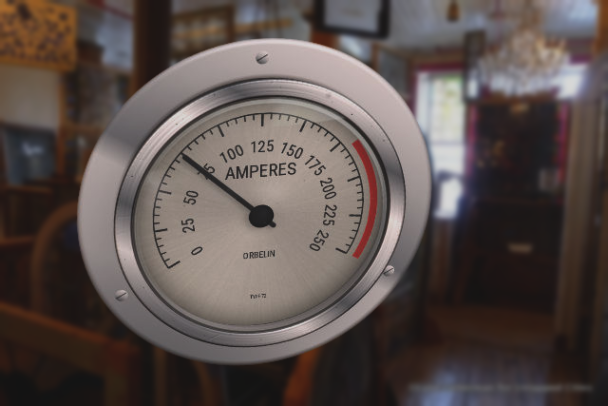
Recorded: 75 A
